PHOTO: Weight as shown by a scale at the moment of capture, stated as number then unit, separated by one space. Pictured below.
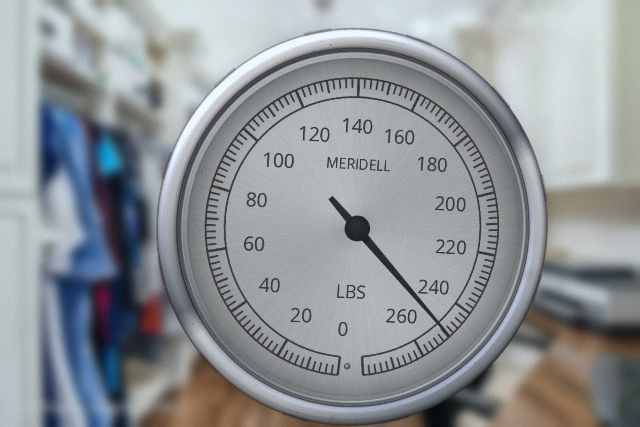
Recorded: 250 lb
